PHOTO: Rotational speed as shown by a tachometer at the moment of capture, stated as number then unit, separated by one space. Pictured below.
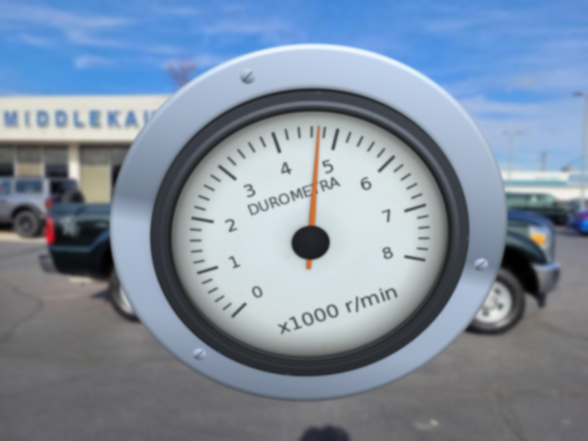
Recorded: 4700 rpm
